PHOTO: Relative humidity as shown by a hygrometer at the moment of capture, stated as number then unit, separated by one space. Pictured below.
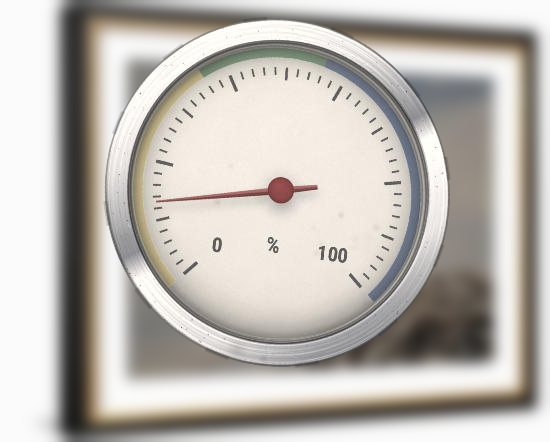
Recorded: 13 %
